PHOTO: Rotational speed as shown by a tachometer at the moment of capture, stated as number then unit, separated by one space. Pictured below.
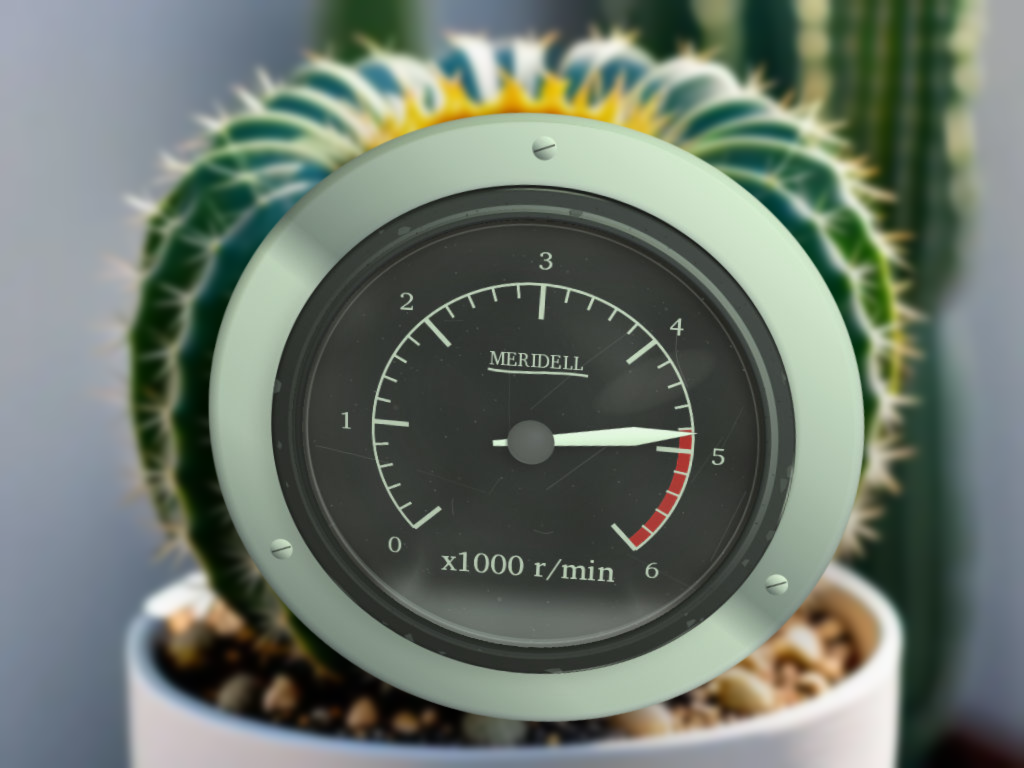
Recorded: 4800 rpm
